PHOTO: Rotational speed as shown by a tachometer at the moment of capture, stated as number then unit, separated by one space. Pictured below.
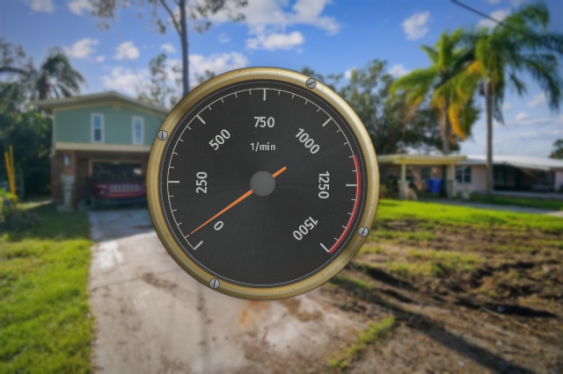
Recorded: 50 rpm
